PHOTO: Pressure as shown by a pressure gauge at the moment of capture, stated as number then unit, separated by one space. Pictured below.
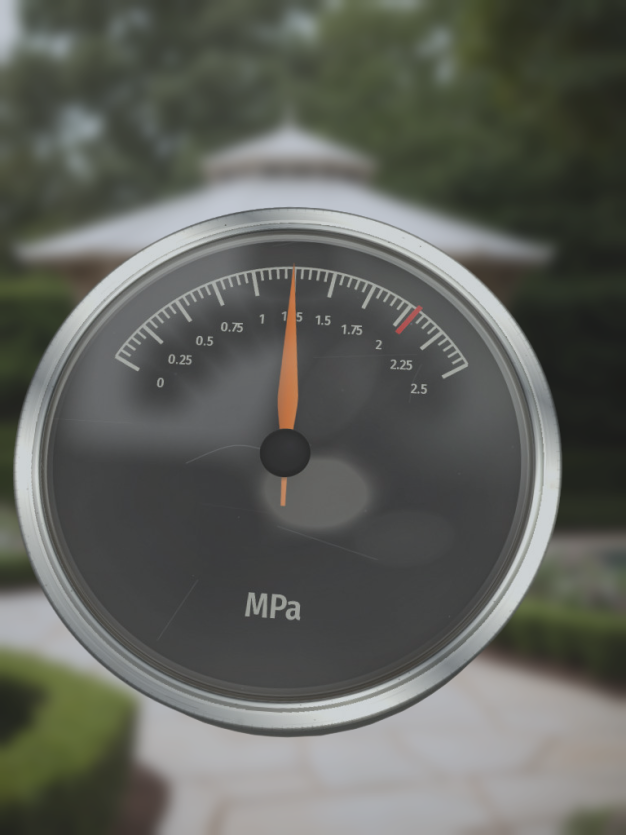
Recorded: 1.25 MPa
